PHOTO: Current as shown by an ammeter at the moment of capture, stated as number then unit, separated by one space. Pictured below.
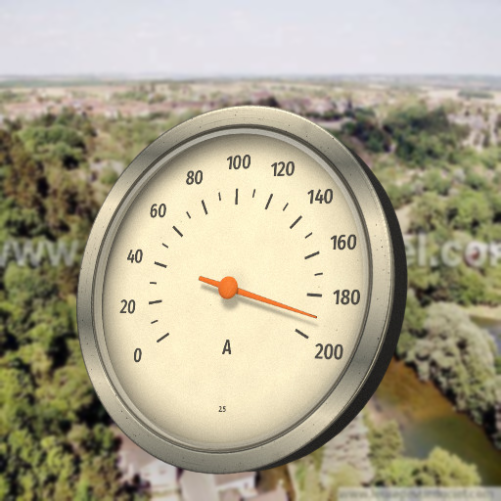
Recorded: 190 A
